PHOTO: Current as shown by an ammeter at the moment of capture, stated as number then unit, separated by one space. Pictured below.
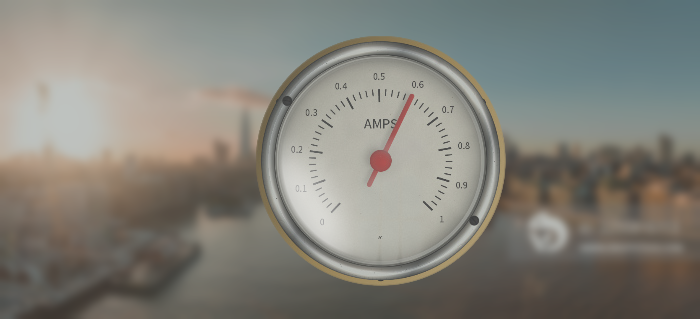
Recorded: 0.6 A
